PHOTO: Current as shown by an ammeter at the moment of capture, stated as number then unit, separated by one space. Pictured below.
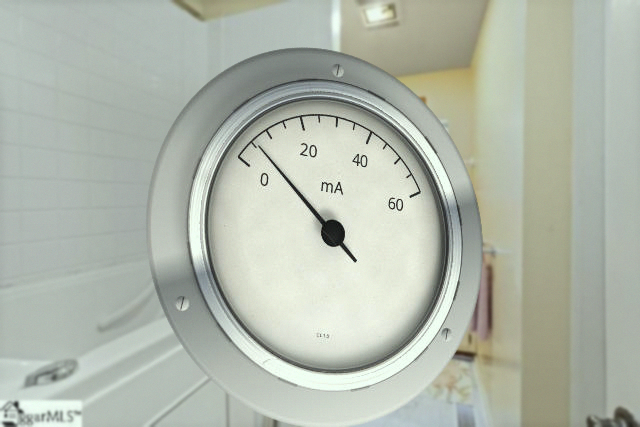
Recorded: 5 mA
